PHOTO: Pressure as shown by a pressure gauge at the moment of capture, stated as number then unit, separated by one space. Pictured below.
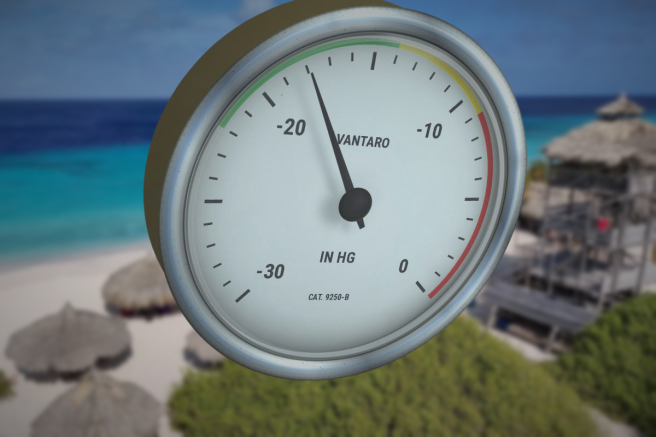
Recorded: -18 inHg
